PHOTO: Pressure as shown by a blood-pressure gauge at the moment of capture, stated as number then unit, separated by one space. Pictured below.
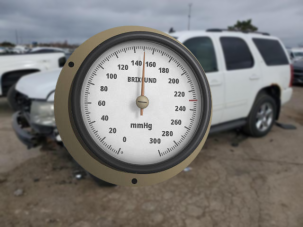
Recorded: 150 mmHg
